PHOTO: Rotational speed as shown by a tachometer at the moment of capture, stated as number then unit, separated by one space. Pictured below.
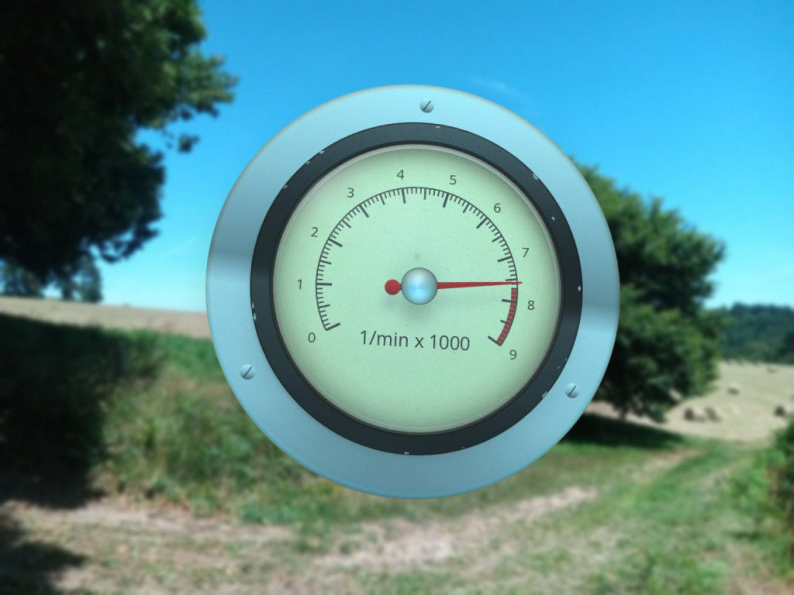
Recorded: 7600 rpm
